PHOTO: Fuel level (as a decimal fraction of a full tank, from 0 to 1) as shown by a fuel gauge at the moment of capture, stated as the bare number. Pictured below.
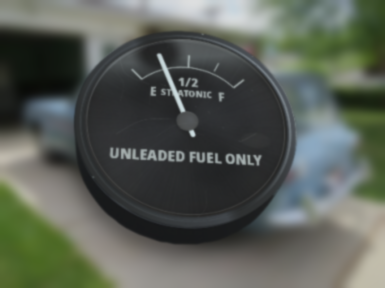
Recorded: 0.25
